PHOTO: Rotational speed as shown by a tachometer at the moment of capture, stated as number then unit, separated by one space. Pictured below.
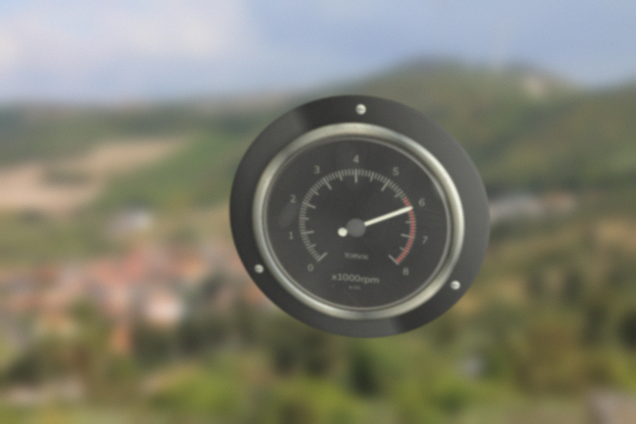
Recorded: 6000 rpm
